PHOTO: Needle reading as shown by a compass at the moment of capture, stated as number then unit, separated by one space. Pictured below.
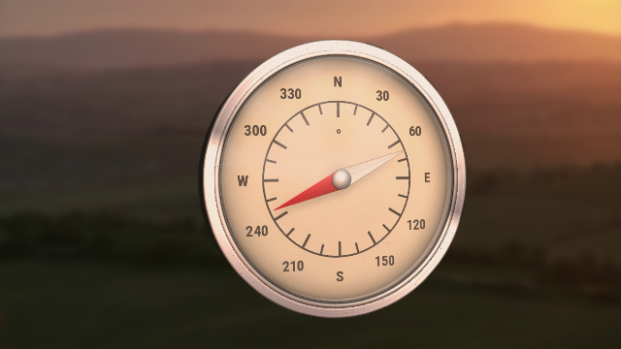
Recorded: 247.5 °
